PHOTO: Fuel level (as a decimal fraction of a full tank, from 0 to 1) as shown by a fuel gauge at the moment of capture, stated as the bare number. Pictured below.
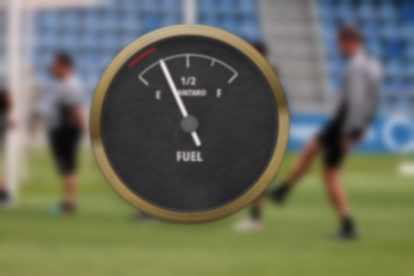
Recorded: 0.25
